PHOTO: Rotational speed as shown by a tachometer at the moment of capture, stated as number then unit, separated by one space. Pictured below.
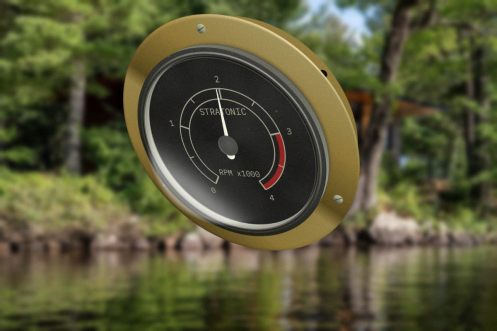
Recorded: 2000 rpm
